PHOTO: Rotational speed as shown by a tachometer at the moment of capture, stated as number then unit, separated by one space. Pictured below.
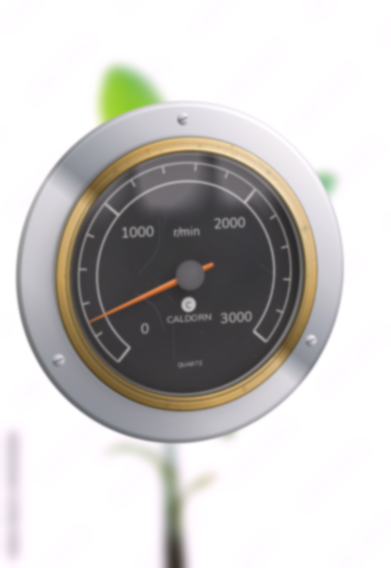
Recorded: 300 rpm
